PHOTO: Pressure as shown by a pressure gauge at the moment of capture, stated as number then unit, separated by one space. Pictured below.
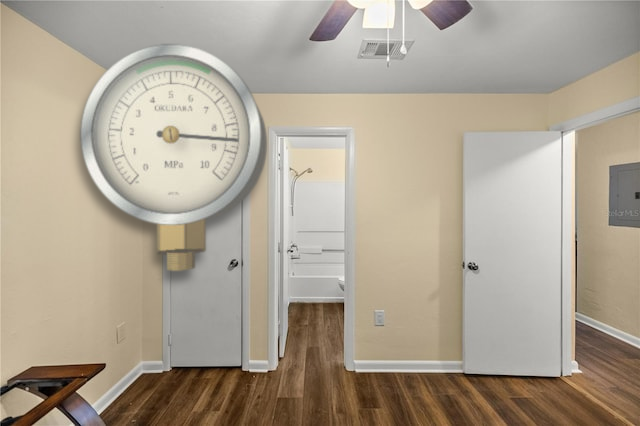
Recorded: 8.6 MPa
